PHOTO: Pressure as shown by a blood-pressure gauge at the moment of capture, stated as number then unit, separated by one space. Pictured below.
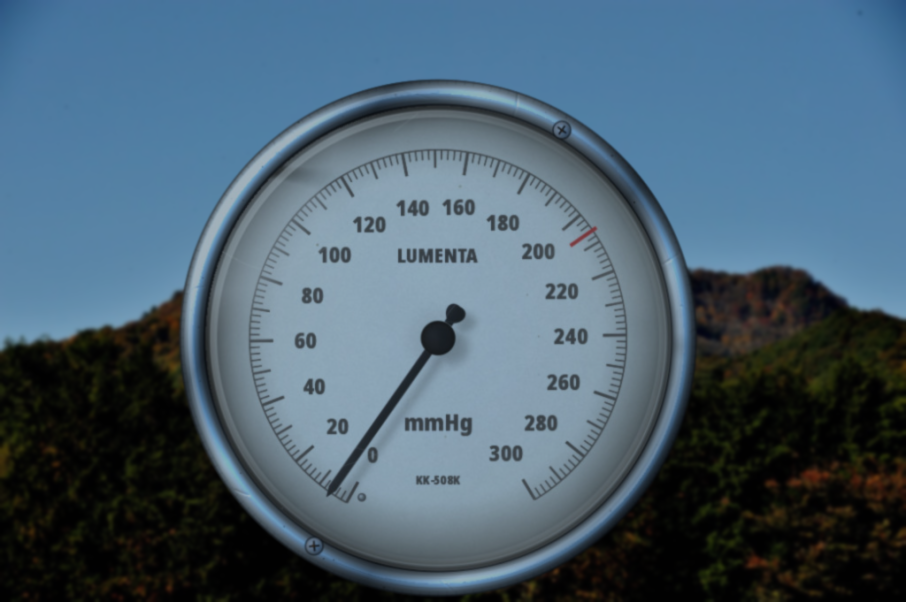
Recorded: 6 mmHg
